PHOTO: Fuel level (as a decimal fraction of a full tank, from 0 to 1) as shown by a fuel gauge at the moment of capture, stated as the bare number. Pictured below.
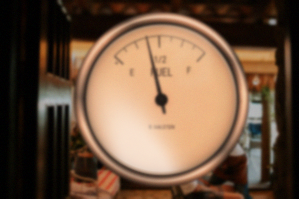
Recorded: 0.375
